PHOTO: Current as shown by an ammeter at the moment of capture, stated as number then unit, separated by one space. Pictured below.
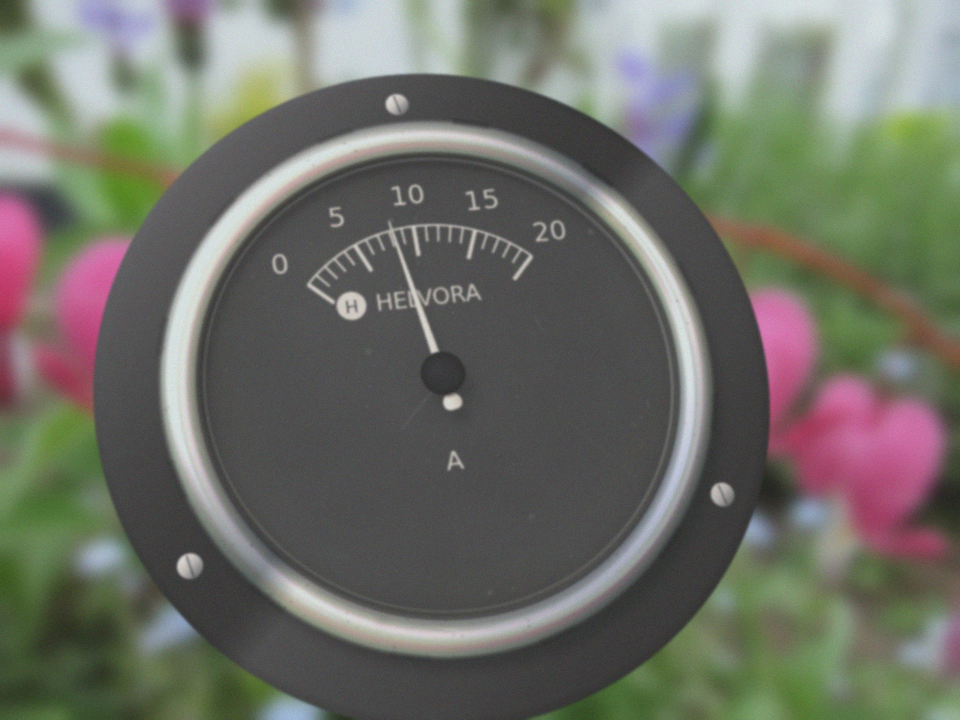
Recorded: 8 A
